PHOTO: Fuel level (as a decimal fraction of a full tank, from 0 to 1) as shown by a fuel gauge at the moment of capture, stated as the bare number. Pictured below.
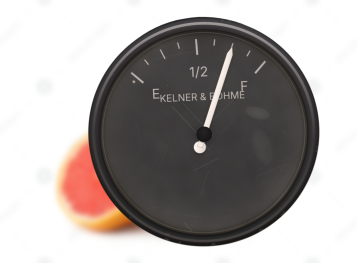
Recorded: 0.75
